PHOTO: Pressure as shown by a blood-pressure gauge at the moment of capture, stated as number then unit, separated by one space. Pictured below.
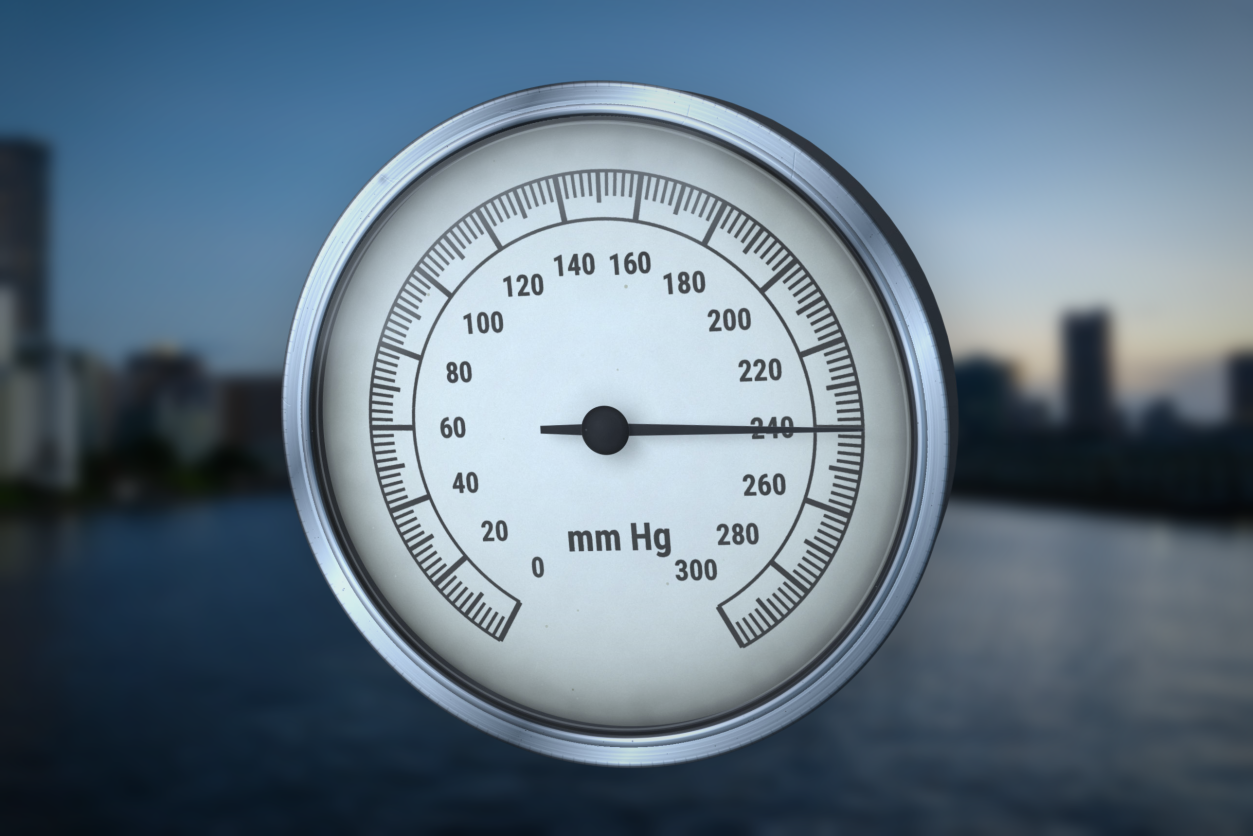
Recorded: 240 mmHg
